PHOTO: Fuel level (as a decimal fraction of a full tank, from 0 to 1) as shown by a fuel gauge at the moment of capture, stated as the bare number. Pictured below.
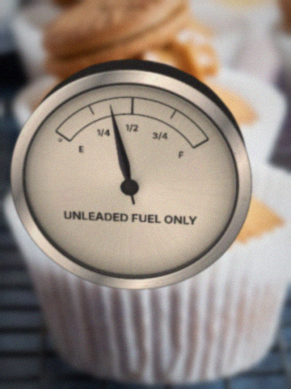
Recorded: 0.375
